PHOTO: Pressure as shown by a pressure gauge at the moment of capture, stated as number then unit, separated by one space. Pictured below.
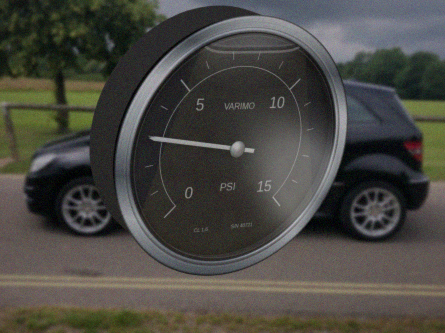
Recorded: 3 psi
